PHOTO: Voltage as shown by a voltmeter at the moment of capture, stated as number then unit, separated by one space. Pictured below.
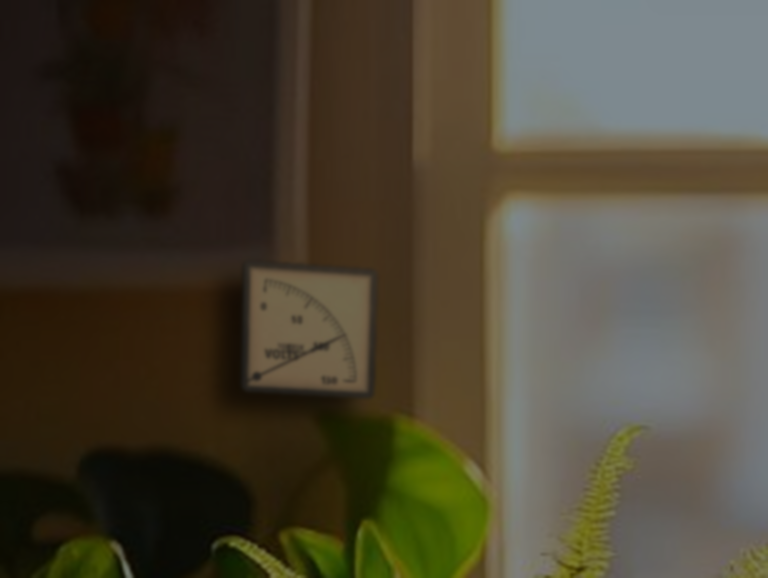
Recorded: 100 V
